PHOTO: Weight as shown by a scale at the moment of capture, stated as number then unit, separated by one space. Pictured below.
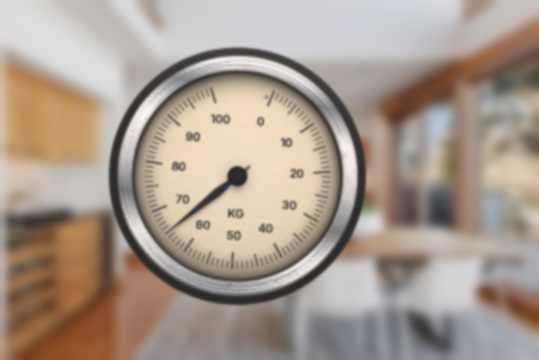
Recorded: 65 kg
